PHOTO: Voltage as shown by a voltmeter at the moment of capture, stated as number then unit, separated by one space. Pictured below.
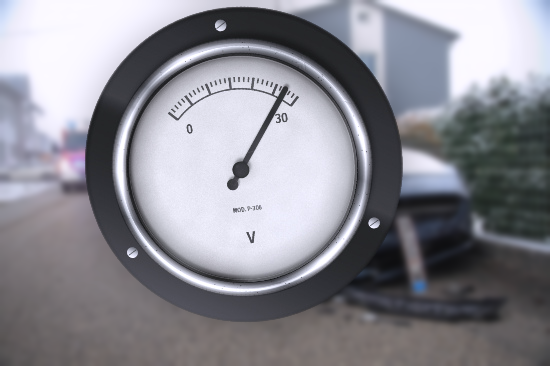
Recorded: 27 V
